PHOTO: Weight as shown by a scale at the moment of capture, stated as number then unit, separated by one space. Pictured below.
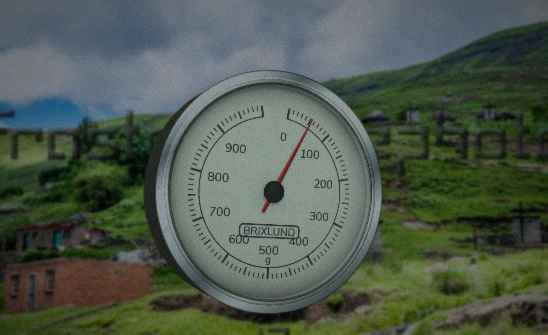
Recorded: 50 g
